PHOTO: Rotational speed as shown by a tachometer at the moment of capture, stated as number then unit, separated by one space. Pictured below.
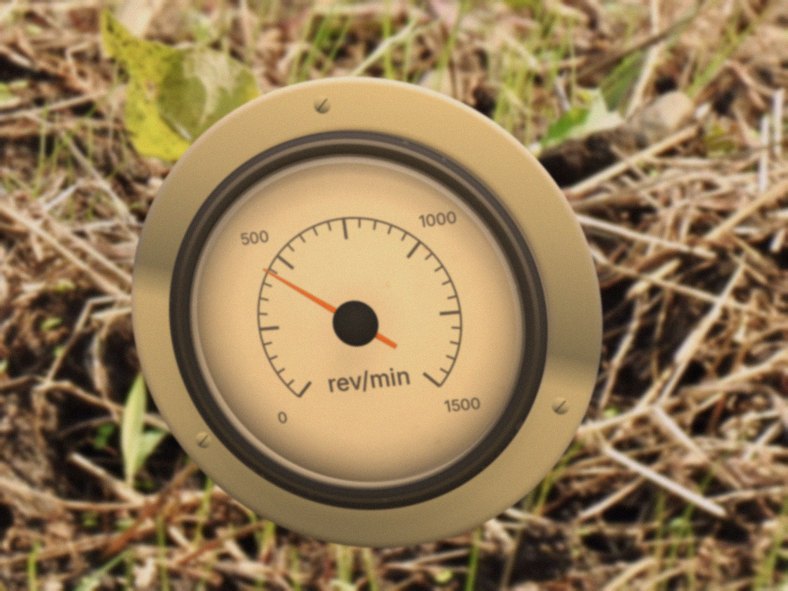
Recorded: 450 rpm
